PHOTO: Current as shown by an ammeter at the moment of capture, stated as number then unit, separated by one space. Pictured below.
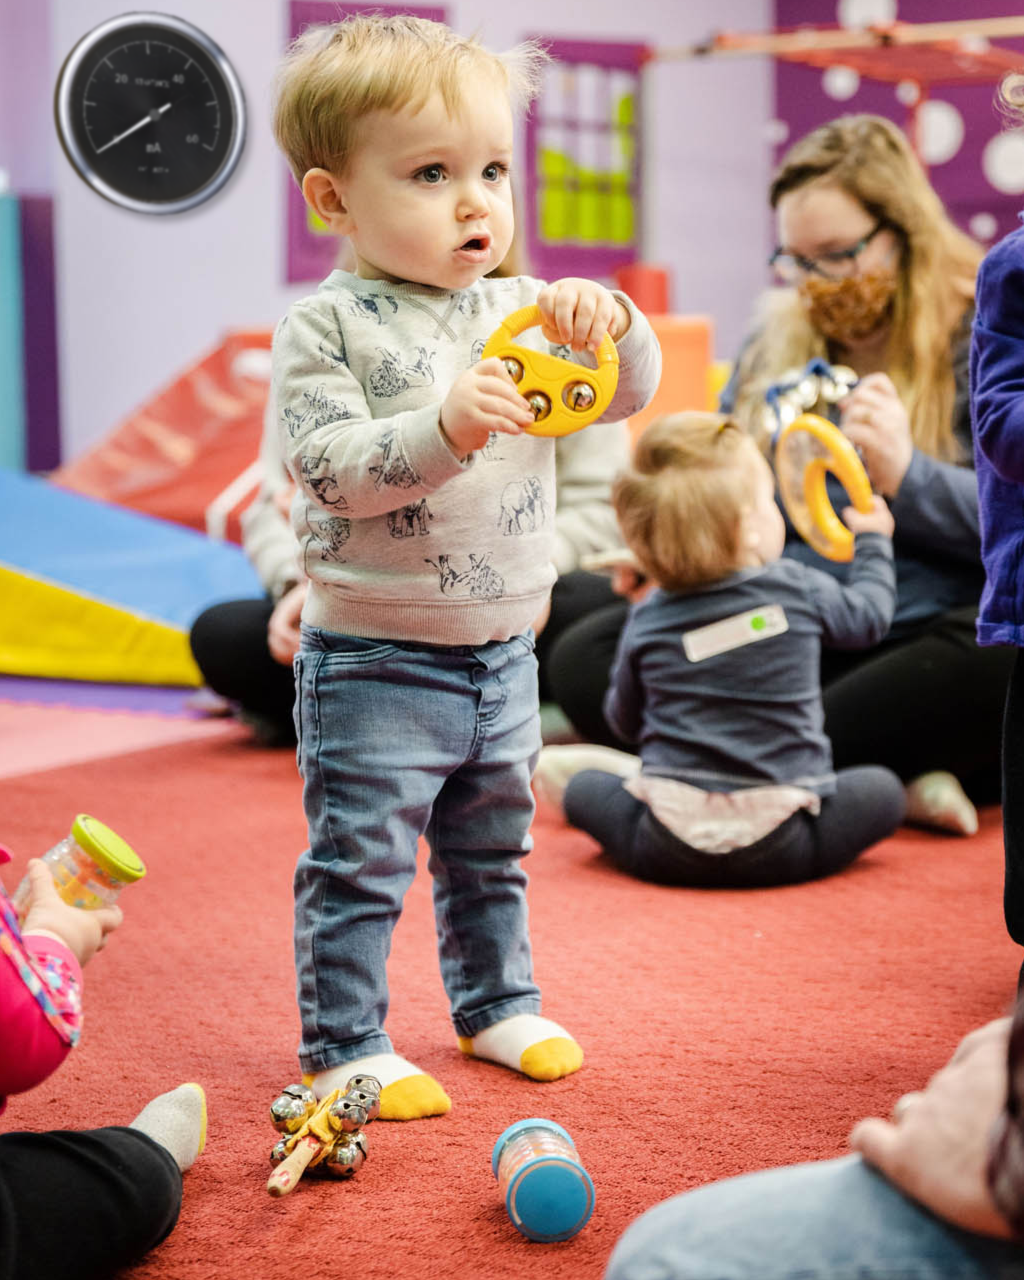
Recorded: 0 mA
